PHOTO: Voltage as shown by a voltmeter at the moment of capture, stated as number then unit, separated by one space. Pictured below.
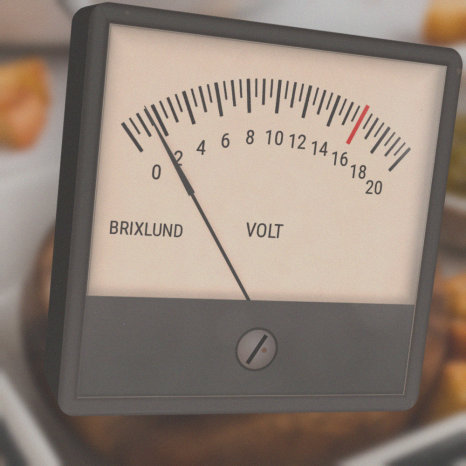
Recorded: 1.5 V
